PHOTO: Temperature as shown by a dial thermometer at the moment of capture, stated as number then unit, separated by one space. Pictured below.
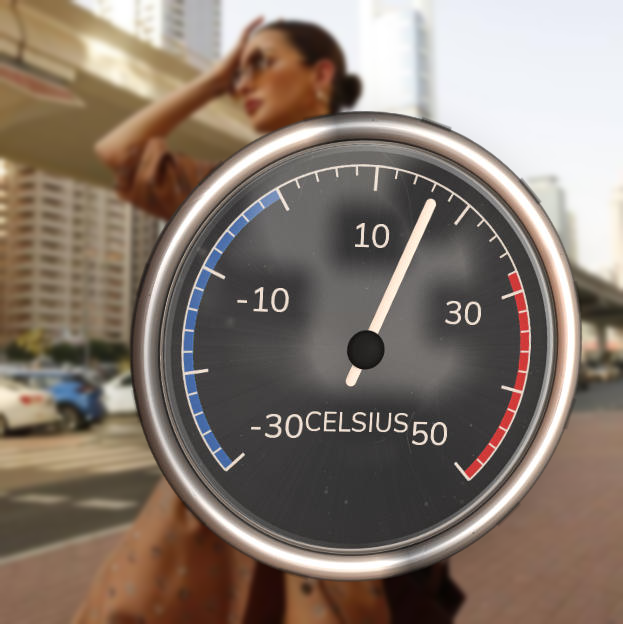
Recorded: 16 °C
